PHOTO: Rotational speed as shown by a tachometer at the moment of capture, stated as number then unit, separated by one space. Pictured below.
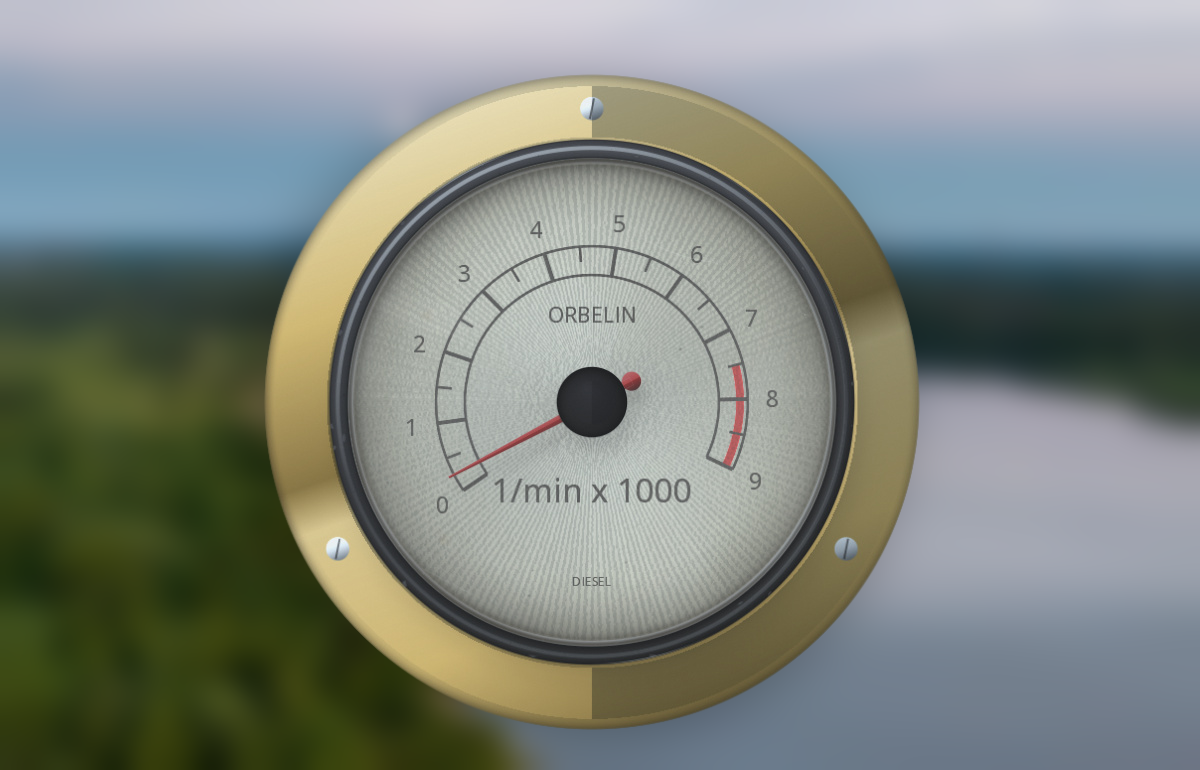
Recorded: 250 rpm
